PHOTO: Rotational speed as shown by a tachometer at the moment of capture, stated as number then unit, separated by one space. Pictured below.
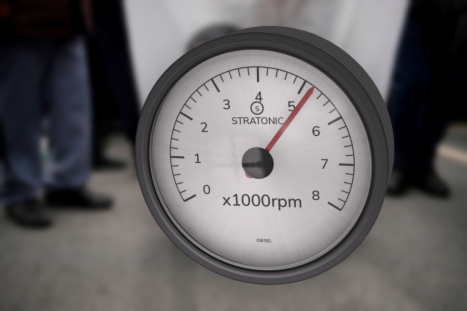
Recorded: 5200 rpm
